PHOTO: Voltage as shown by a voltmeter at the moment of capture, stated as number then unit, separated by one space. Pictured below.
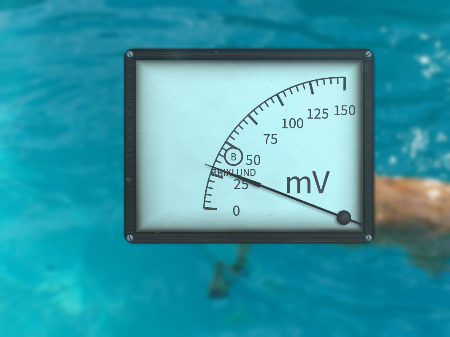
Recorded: 30 mV
